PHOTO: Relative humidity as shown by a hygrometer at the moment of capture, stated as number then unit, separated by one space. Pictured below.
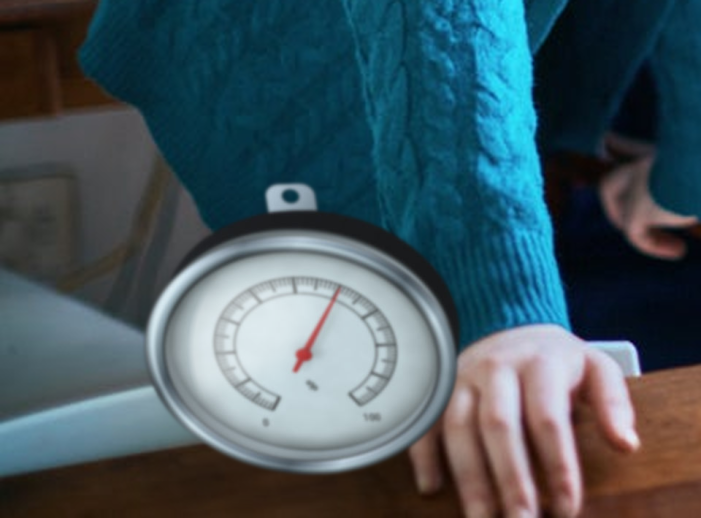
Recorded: 60 %
